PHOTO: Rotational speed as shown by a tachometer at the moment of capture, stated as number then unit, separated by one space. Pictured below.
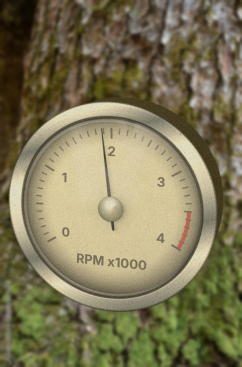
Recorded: 1900 rpm
